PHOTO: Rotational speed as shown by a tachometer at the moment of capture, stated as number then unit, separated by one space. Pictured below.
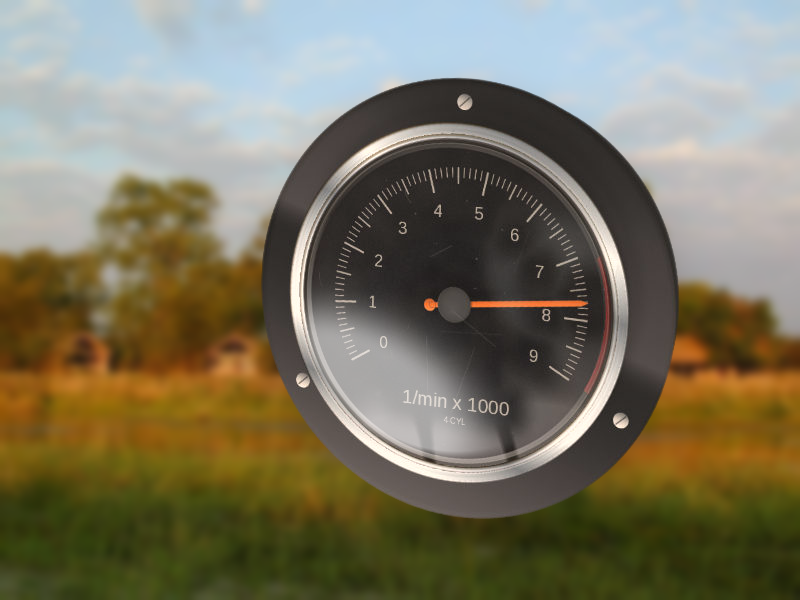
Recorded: 7700 rpm
